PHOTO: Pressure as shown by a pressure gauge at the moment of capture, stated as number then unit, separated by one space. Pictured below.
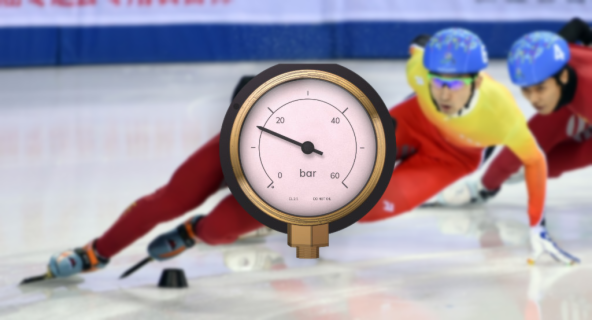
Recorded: 15 bar
